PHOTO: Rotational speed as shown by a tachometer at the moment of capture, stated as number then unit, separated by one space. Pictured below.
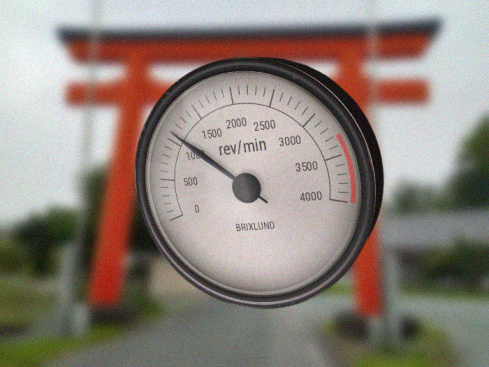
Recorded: 1100 rpm
